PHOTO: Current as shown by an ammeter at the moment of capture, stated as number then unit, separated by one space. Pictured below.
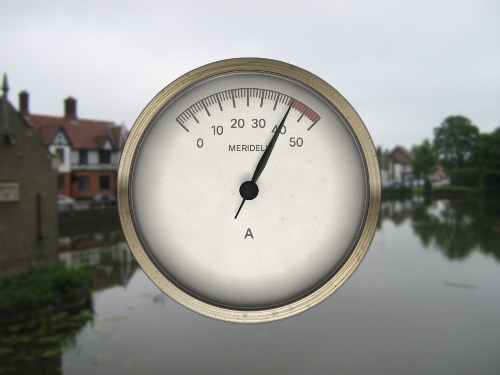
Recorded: 40 A
